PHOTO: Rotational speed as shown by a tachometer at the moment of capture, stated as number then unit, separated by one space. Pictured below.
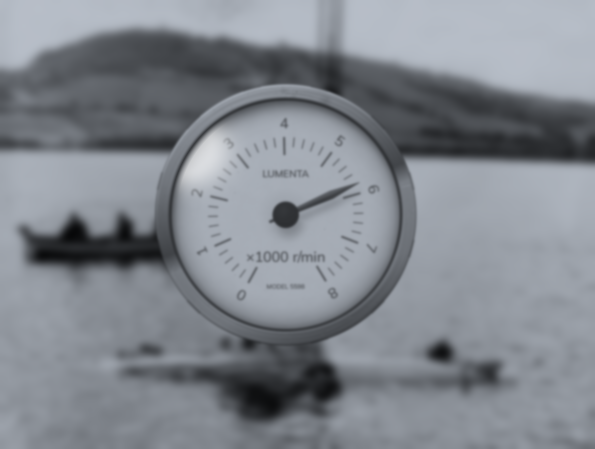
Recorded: 5800 rpm
